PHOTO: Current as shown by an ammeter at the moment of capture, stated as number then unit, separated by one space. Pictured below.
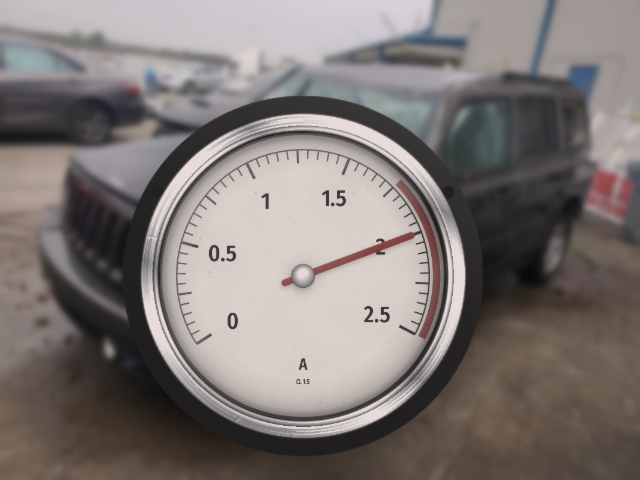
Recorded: 2 A
